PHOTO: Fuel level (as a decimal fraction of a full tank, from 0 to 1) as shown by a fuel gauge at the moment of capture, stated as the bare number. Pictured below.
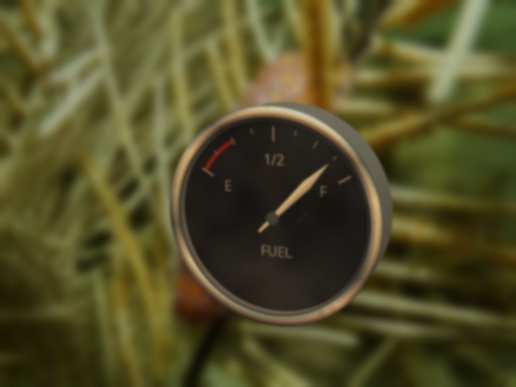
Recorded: 0.875
